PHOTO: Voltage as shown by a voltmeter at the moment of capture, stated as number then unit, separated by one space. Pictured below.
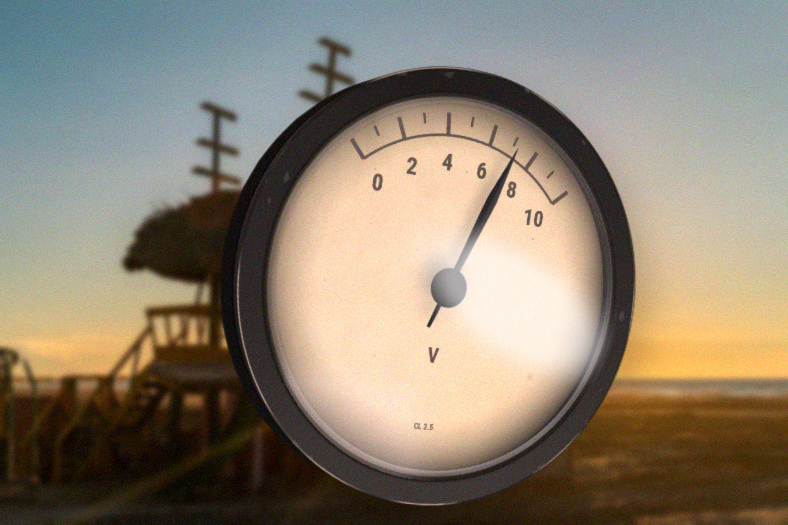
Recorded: 7 V
